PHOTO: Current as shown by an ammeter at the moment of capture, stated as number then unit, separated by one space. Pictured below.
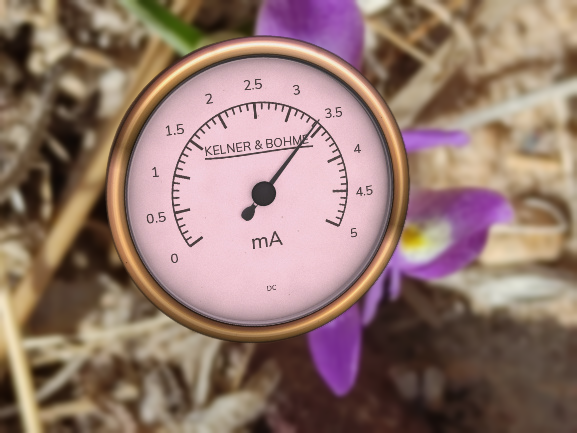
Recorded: 3.4 mA
